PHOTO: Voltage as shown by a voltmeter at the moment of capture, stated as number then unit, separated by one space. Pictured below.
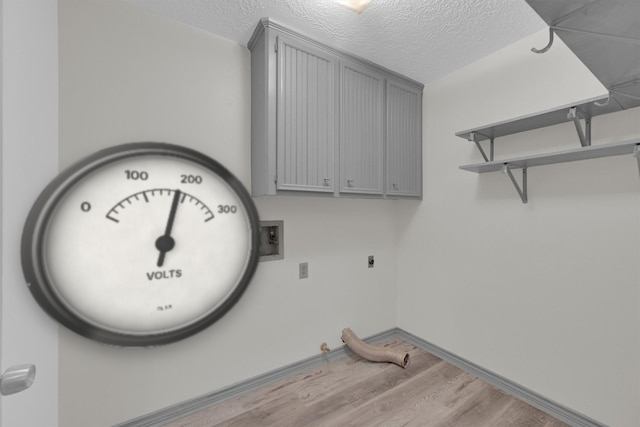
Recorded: 180 V
